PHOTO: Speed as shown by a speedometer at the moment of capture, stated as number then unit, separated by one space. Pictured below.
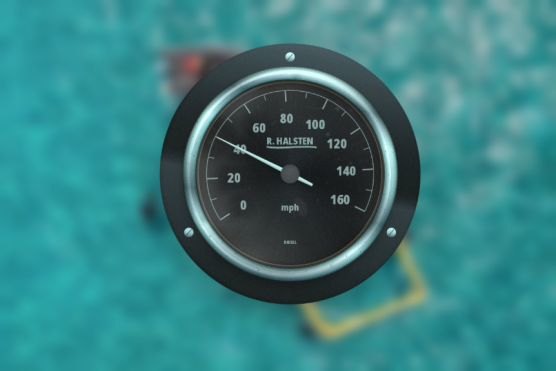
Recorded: 40 mph
